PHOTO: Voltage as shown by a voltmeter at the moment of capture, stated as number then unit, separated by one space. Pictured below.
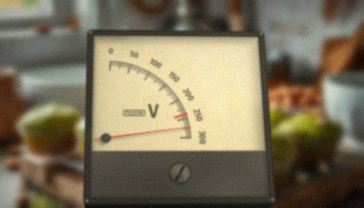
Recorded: 275 V
